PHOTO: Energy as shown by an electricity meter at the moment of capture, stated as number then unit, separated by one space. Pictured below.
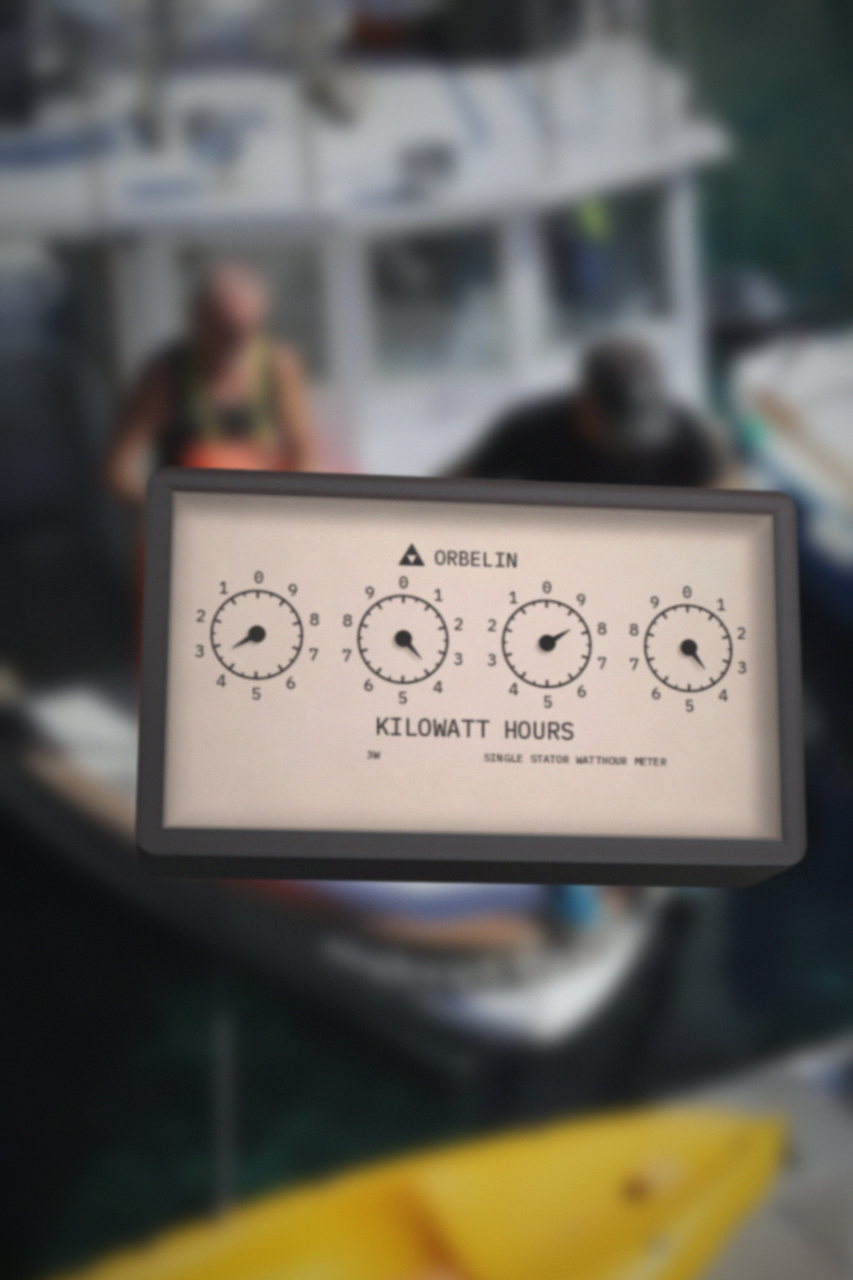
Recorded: 3384 kWh
